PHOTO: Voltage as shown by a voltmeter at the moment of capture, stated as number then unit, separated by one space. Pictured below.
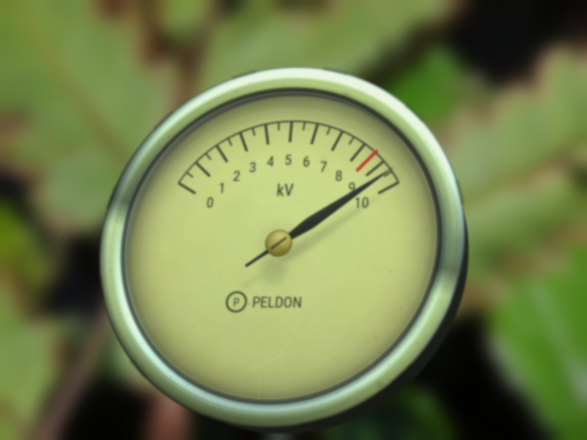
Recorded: 9.5 kV
